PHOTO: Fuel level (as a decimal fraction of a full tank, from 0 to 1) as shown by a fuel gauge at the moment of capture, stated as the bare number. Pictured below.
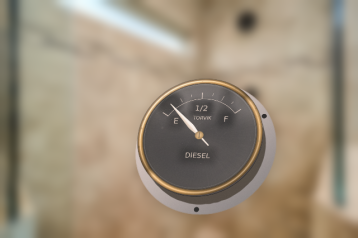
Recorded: 0.125
